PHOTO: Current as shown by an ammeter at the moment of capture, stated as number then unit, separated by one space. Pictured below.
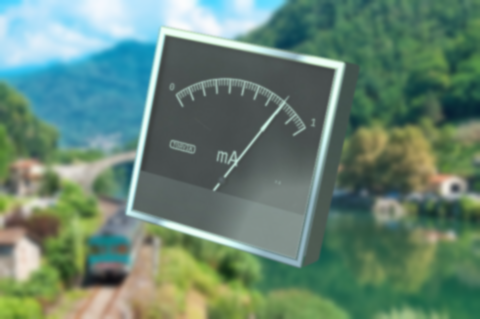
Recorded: 0.8 mA
